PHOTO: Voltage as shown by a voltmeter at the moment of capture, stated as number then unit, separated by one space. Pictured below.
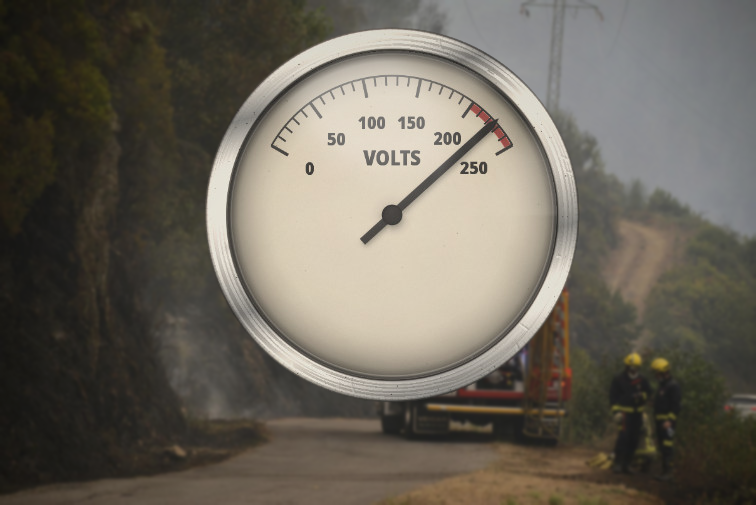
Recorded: 225 V
